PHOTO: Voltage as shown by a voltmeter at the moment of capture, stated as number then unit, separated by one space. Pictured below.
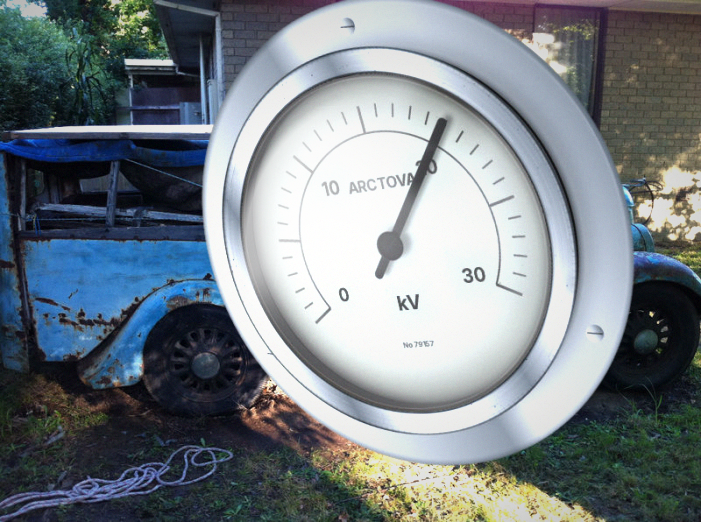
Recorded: 20 kV
